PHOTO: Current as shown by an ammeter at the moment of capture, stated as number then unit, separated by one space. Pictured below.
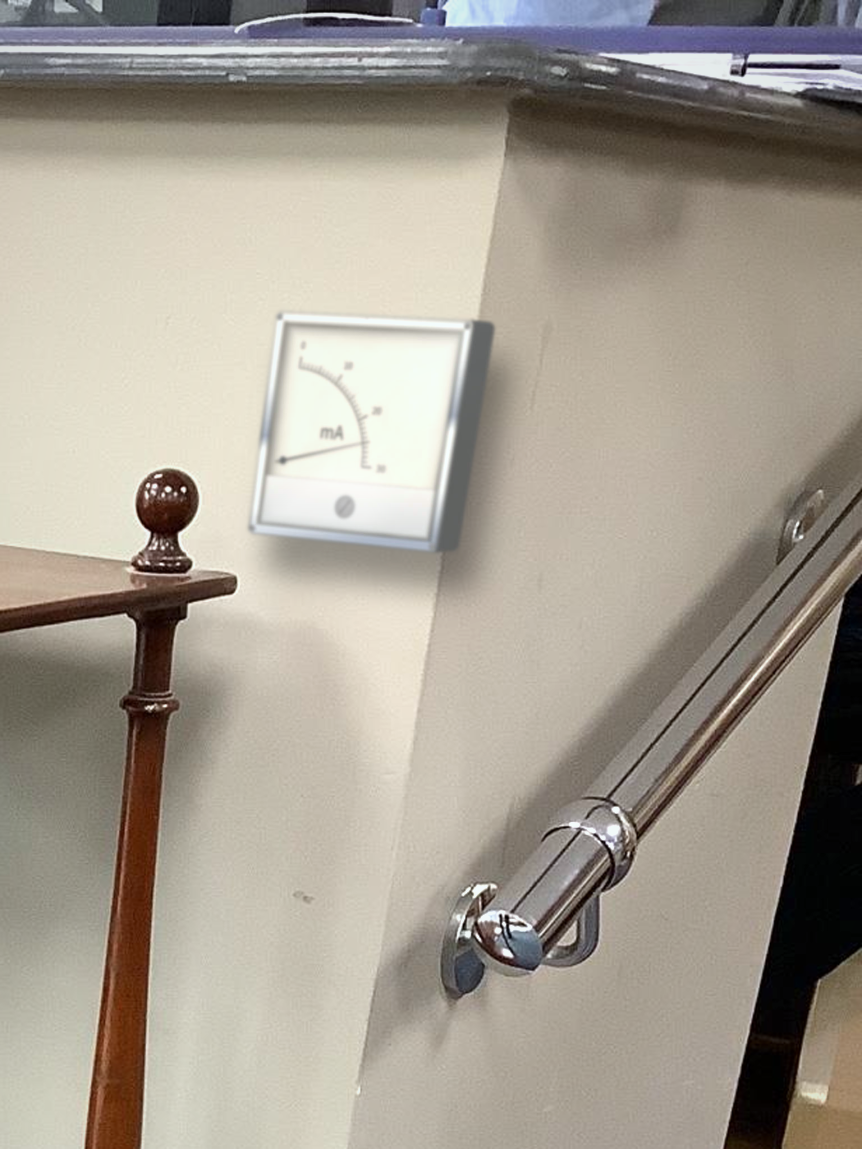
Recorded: 25 mA
